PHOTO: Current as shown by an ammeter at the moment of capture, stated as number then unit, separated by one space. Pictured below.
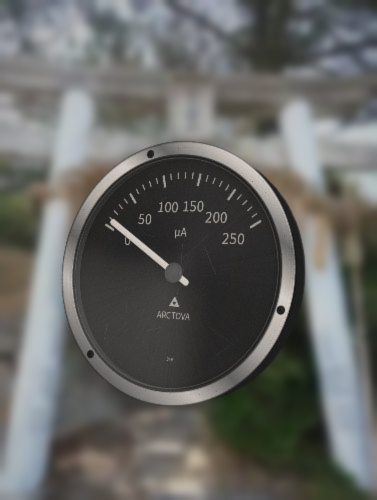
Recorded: 10 µA
